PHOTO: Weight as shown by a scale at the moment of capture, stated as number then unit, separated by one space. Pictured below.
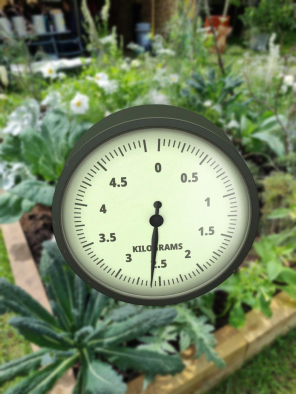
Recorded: 2.6 kg
